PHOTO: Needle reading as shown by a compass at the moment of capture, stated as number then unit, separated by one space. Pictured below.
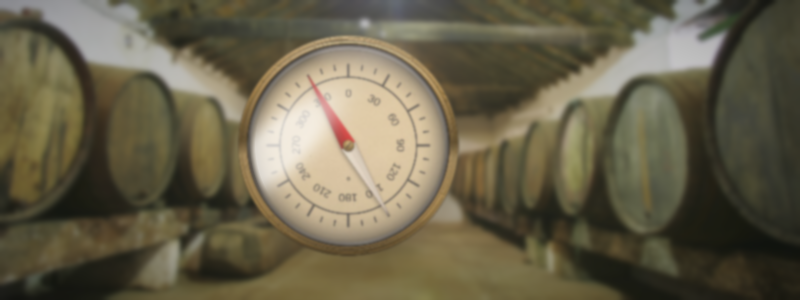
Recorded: 330 °
